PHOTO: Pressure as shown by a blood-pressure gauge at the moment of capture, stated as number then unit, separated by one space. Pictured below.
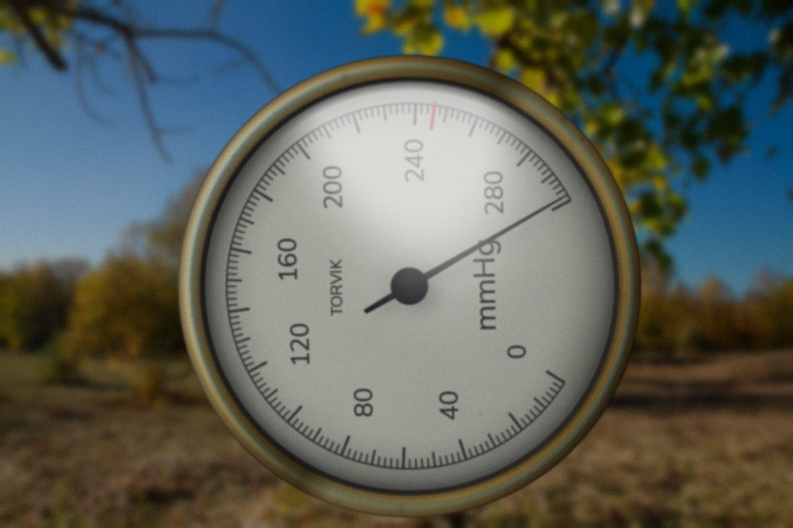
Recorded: 298 mmHg
